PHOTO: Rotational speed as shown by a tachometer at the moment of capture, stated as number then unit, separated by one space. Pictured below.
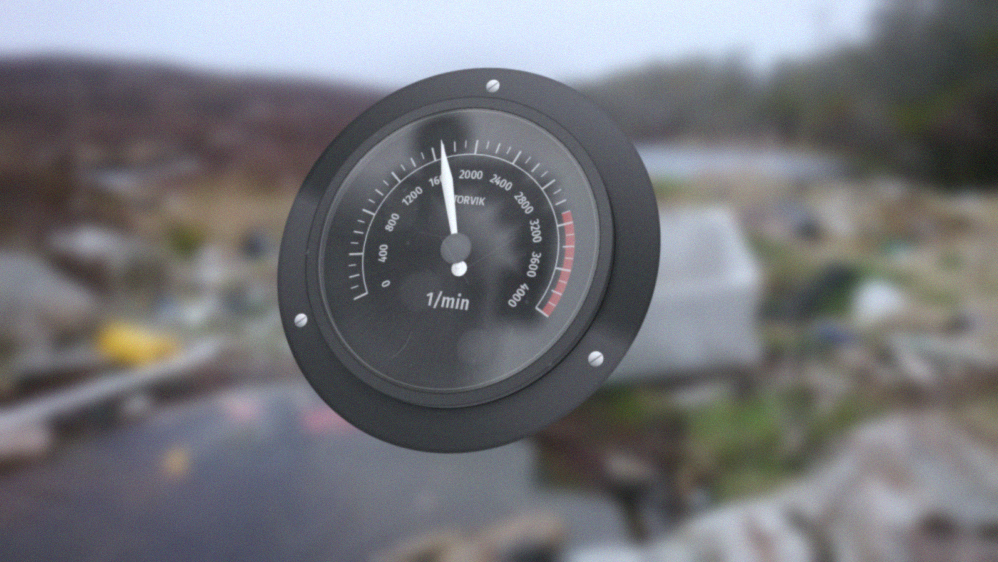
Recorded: 1700 rpm
